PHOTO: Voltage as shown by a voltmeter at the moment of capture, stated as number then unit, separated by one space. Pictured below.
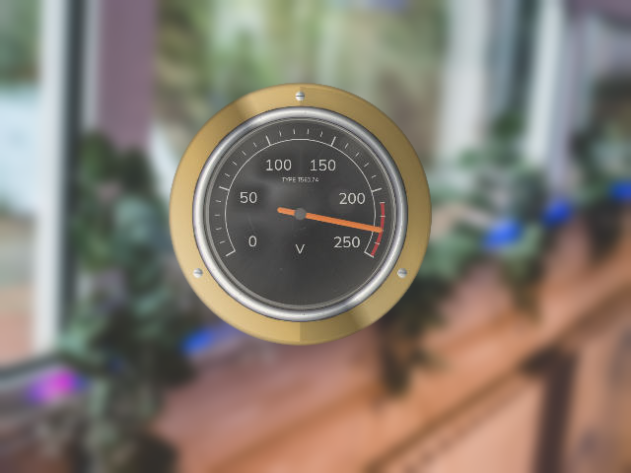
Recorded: 230 V
